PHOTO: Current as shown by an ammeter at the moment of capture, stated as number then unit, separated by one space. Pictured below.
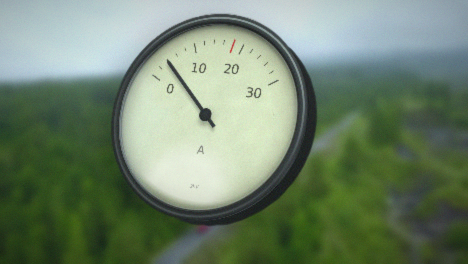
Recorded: 4 A
